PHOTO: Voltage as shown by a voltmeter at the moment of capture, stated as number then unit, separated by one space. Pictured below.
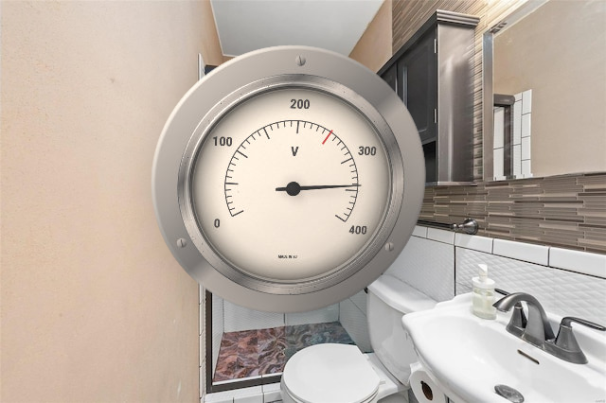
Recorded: 340 V
